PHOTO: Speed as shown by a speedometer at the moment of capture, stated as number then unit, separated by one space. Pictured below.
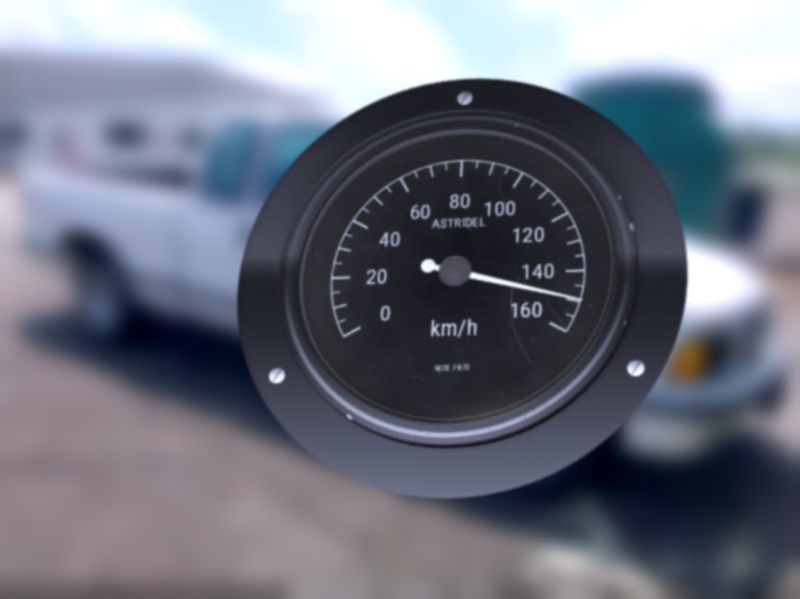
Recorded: 150 km/h
